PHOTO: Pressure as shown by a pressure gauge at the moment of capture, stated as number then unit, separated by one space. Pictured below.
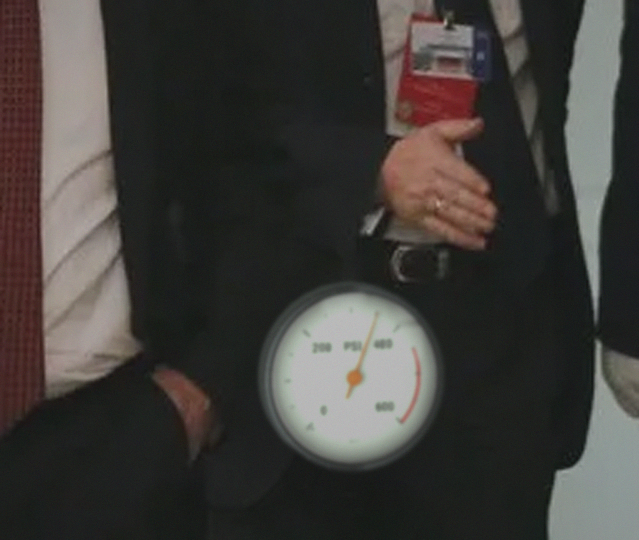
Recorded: 350 psi
